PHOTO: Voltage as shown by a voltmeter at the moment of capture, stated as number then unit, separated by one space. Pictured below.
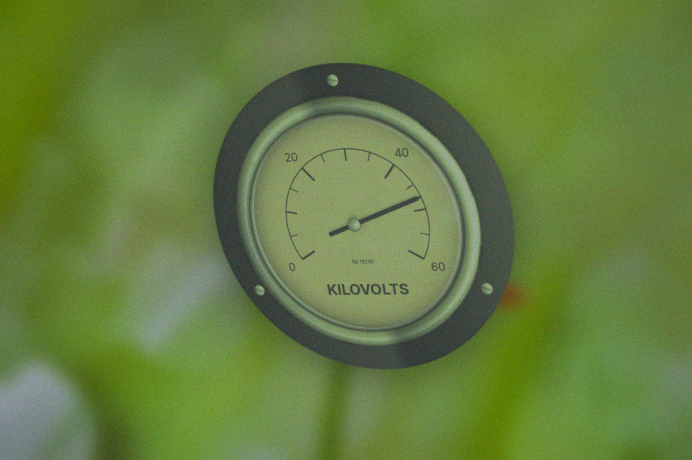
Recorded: 47.5 kV
